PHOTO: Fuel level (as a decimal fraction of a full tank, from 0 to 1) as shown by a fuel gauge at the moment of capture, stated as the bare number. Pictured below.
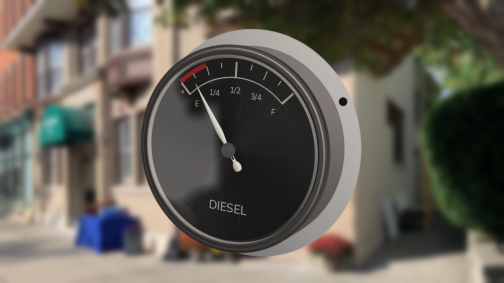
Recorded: 0.125
